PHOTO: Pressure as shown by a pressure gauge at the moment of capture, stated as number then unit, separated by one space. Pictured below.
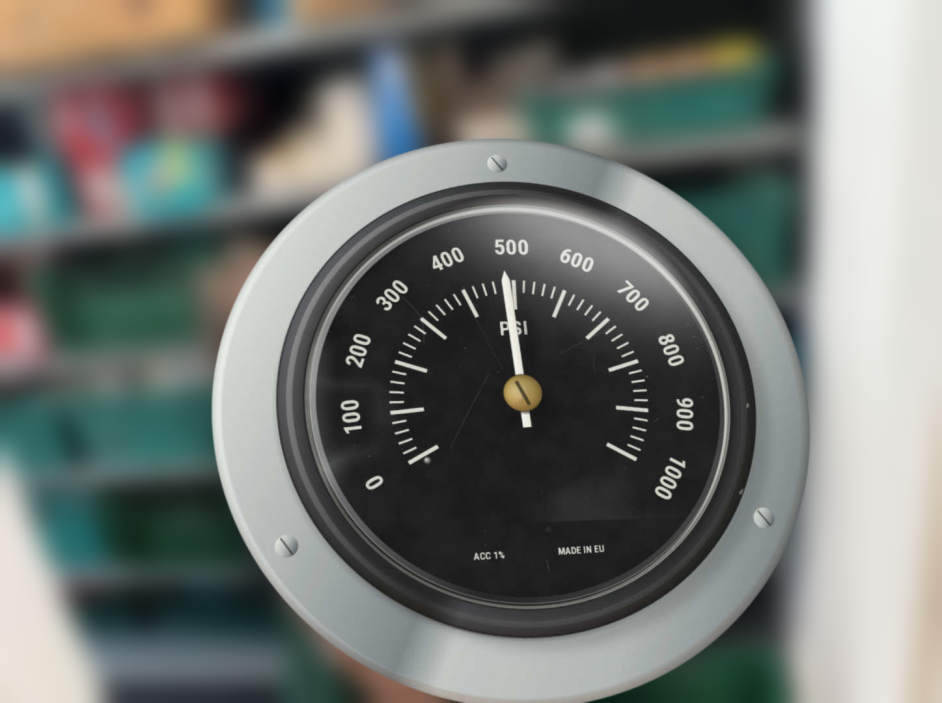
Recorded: 480 psi
